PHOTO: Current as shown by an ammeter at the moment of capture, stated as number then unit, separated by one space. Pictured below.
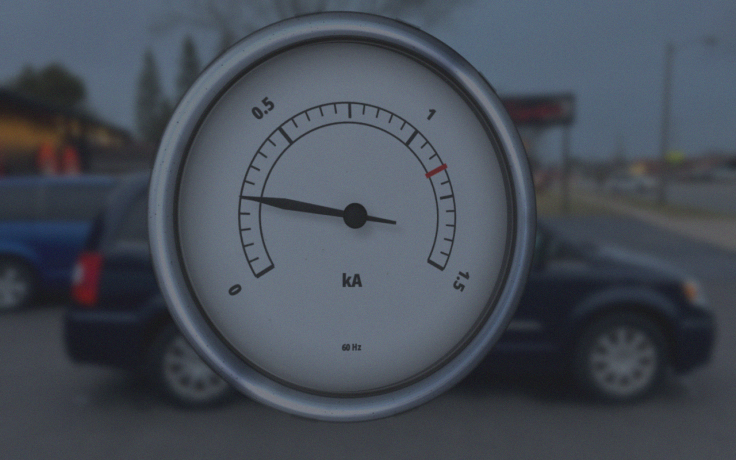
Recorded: 0.25 kA
